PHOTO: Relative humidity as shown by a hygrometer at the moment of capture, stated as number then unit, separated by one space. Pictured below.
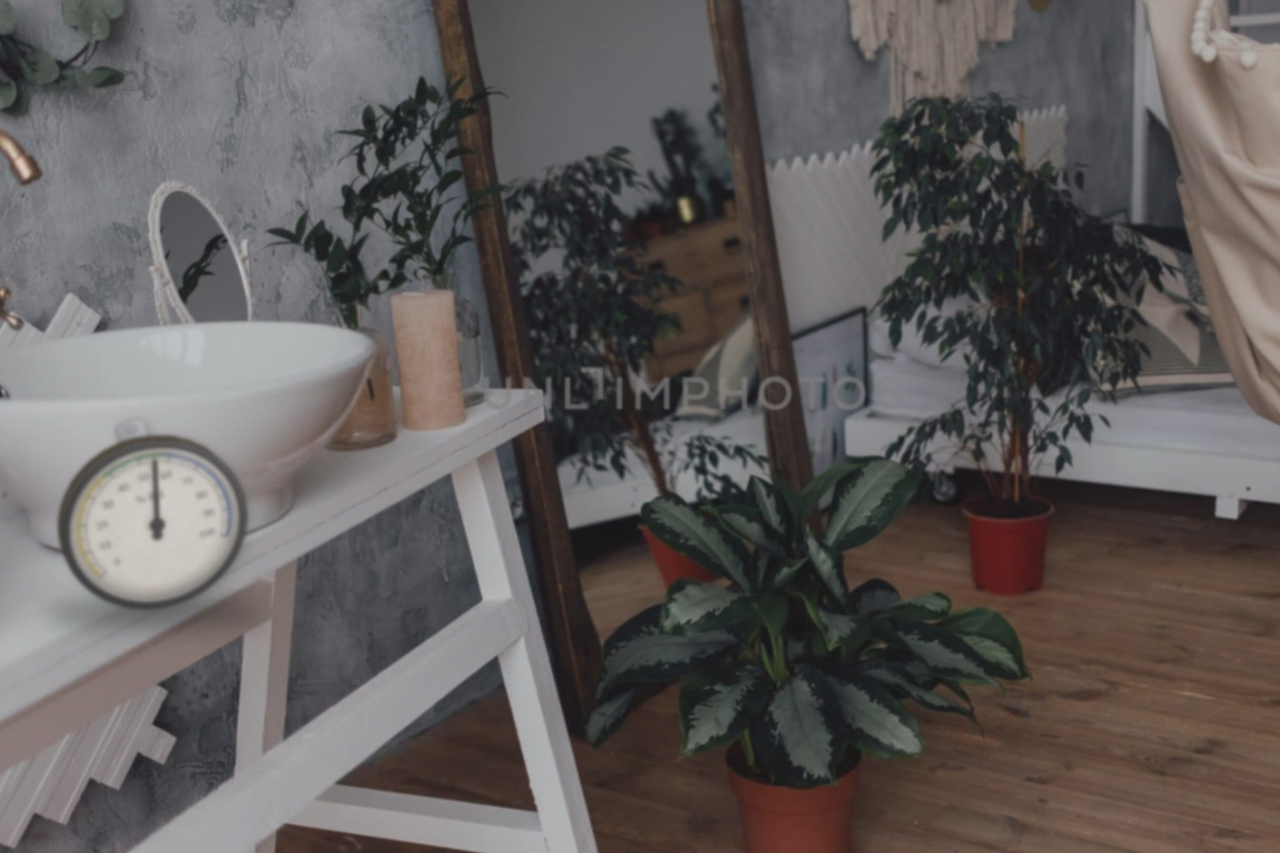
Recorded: 55 %
